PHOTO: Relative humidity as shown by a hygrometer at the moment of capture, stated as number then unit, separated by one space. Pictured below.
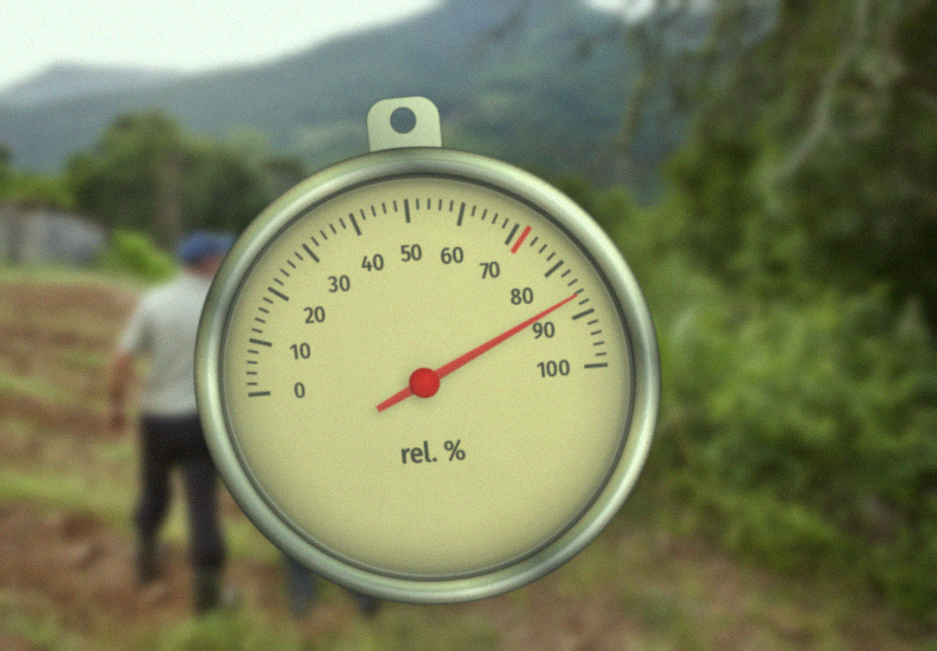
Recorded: 86 %
